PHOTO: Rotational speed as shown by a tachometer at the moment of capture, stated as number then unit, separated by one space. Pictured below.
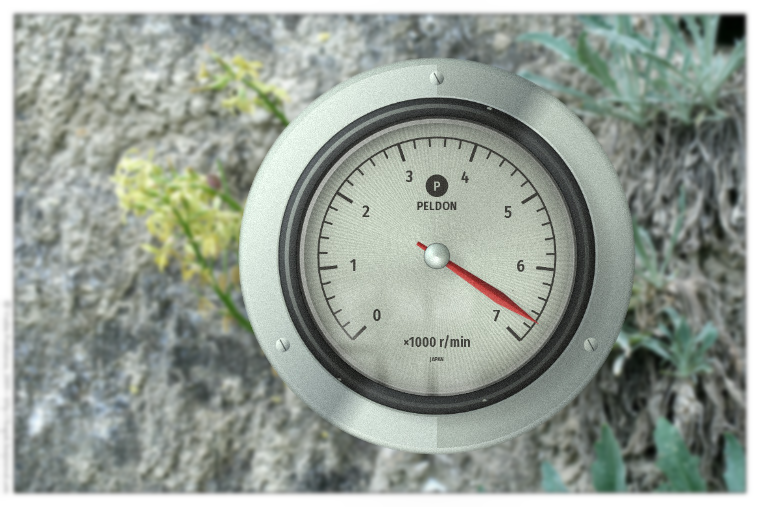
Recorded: 6700 rpm
